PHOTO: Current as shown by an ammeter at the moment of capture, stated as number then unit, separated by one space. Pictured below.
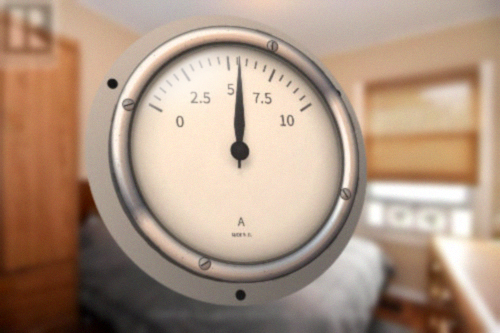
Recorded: 5.5 A
